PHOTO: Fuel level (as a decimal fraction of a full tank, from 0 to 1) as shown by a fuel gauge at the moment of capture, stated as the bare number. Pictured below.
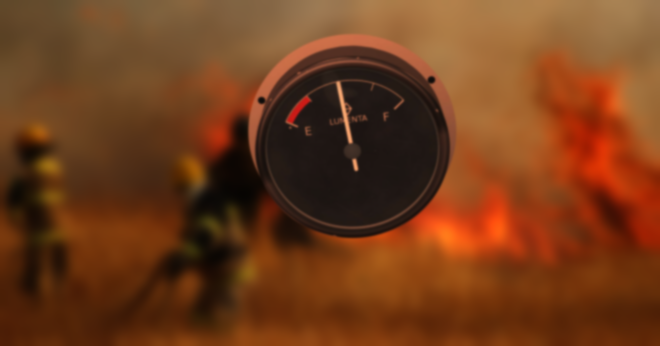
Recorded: 0.5
